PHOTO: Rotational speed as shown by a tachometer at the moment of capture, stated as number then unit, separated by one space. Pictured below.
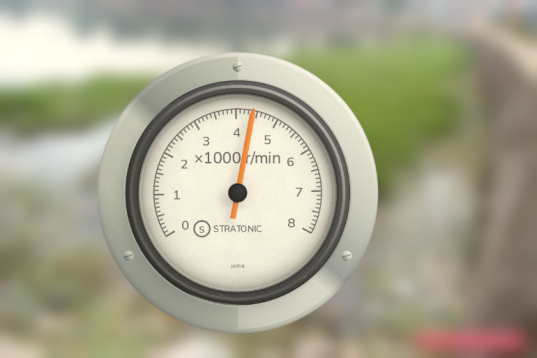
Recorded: 4400 rpm
